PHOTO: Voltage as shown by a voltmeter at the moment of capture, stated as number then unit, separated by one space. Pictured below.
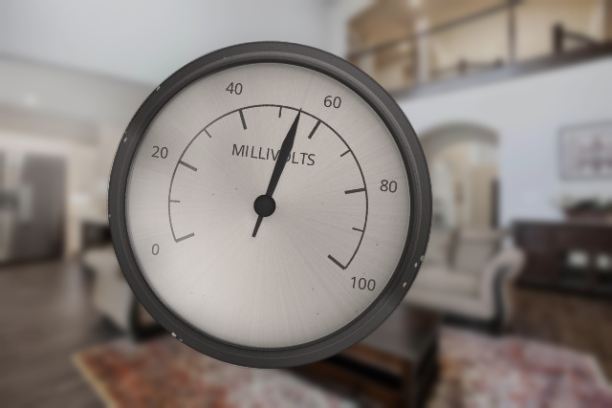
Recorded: 55 mV
